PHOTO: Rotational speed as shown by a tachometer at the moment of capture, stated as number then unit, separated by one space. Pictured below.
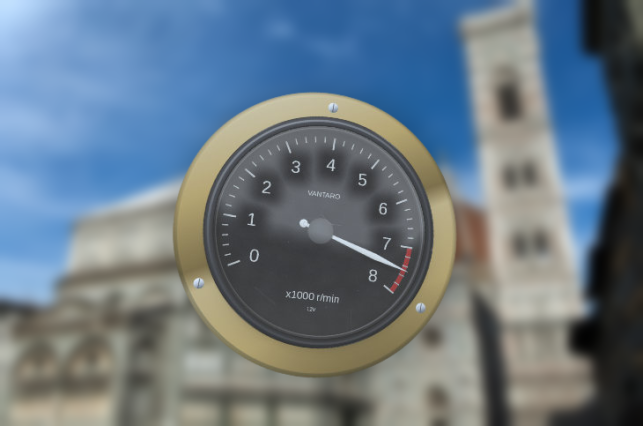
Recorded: 7500 rpm
